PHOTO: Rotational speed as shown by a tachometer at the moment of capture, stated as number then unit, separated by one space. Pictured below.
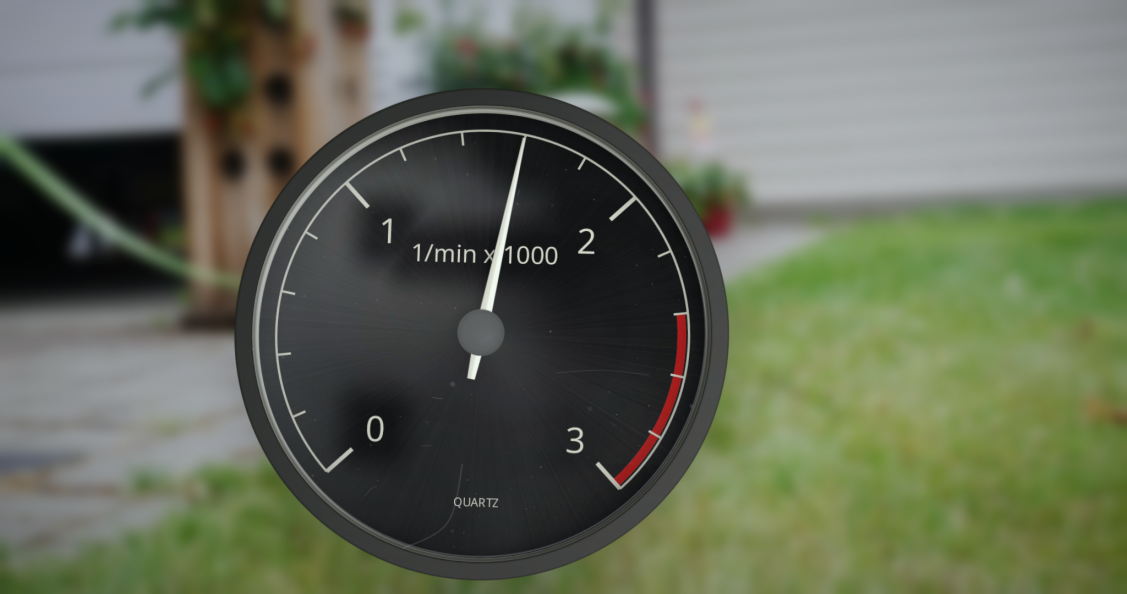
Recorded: 1600 rpm
